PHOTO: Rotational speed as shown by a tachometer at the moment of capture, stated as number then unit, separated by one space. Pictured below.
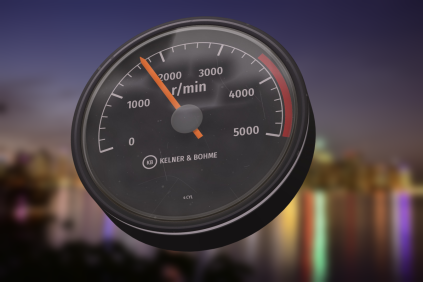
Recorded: 1700 rpm
